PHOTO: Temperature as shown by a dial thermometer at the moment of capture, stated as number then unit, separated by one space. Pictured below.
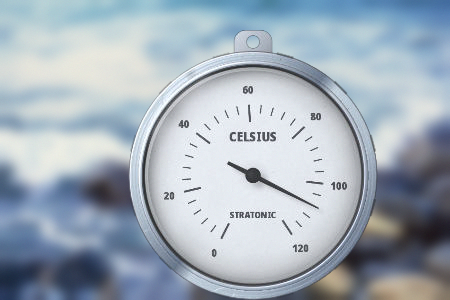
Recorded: 108 °C
